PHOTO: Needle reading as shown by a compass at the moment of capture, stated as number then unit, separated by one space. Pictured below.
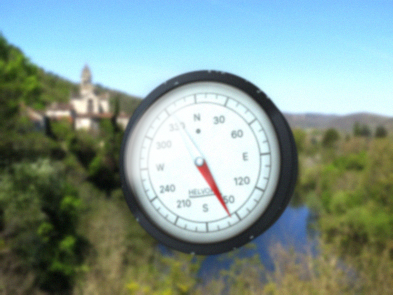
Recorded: 155 °
